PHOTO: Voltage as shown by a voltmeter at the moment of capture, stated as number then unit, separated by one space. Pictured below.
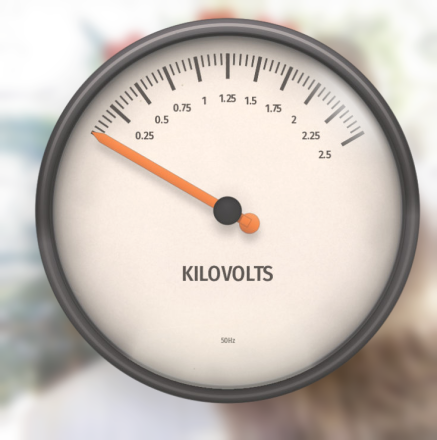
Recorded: 0 kV
